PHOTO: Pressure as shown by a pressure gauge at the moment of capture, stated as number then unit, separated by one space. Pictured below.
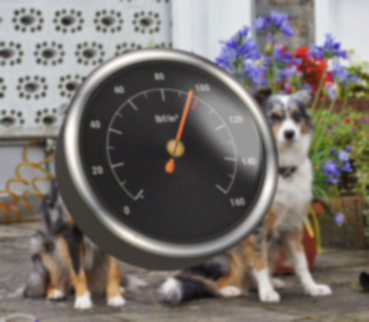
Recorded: 95 psi
